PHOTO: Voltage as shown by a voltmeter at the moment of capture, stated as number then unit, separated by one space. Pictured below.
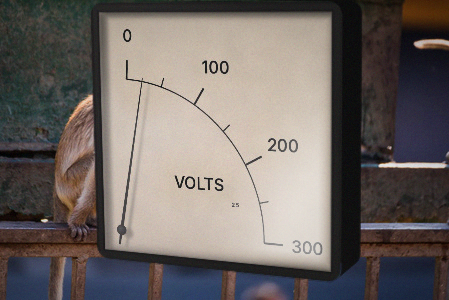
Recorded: 25 V
